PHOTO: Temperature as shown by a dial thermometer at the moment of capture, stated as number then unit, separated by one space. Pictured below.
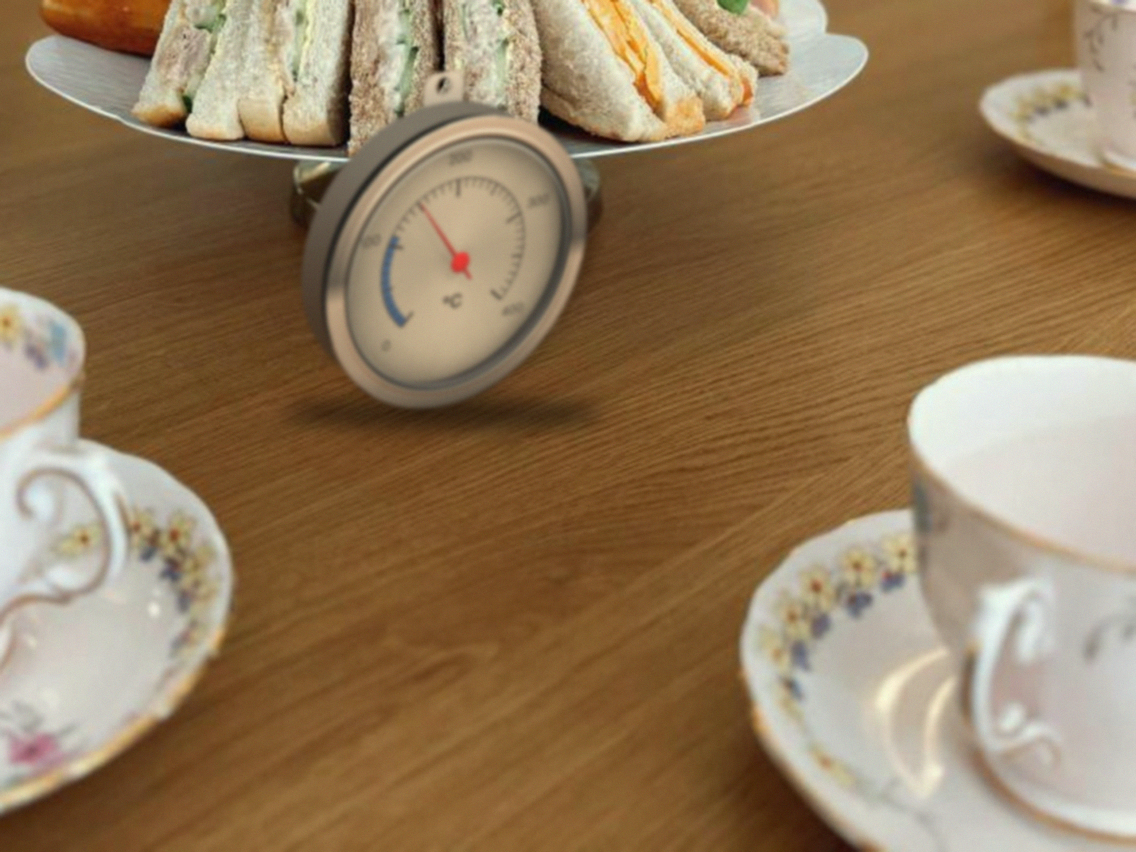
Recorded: 150 °C
